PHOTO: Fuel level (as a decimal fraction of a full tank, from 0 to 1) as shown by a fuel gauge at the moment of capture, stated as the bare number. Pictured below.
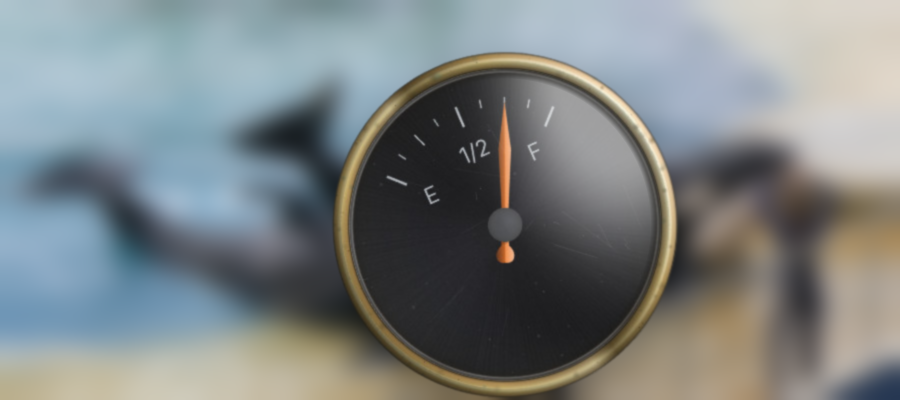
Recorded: 0.75
